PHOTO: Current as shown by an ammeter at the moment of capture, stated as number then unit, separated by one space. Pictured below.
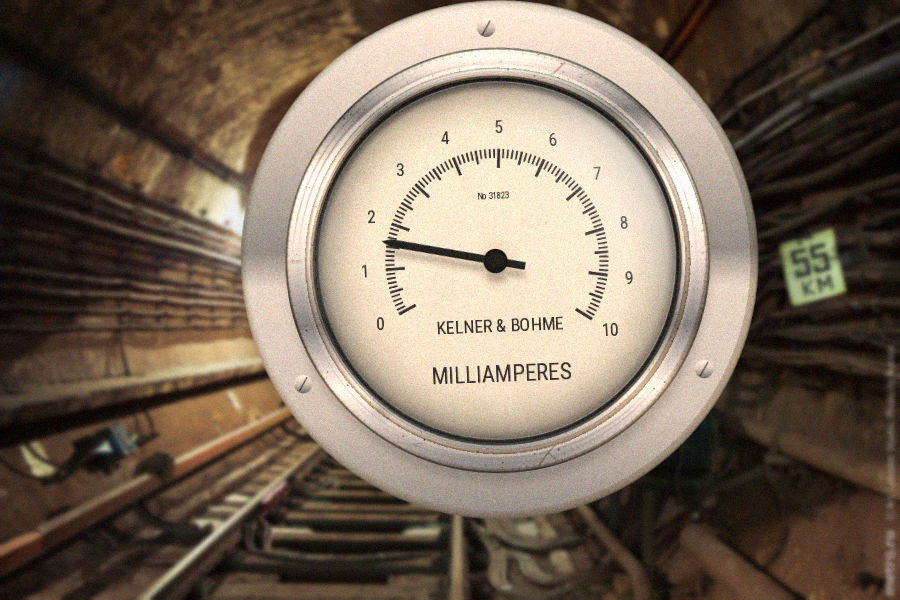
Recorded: 1.6 mA
